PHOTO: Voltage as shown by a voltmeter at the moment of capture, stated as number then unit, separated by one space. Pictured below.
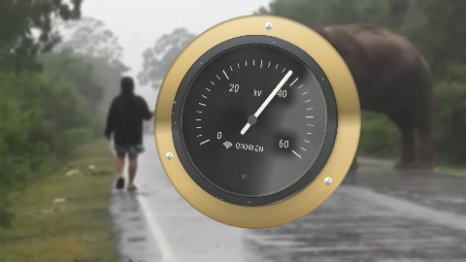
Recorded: 38 kV
